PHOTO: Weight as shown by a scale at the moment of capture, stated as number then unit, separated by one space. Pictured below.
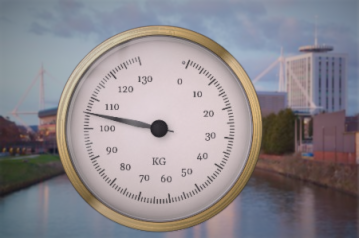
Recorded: 105 kg
